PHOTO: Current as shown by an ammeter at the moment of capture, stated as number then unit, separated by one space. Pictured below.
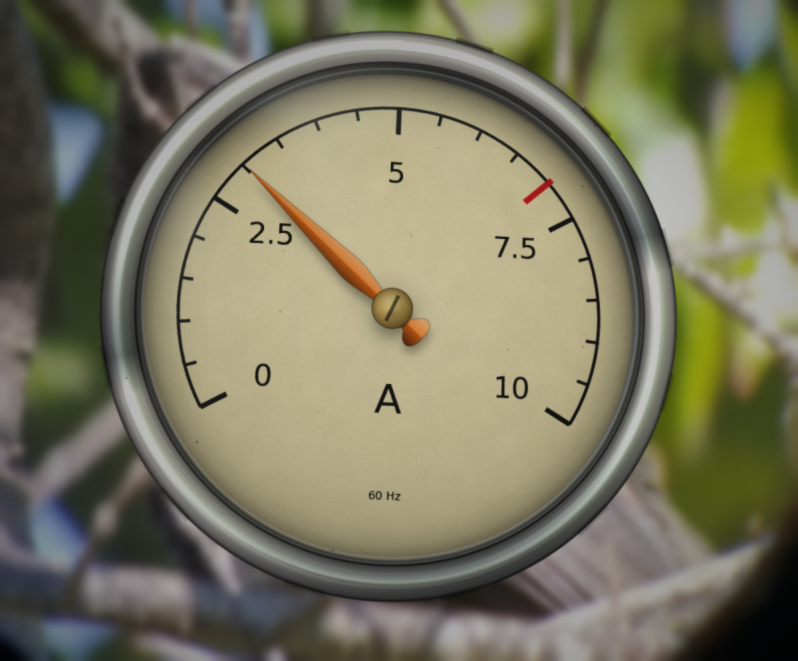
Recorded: 3 A
